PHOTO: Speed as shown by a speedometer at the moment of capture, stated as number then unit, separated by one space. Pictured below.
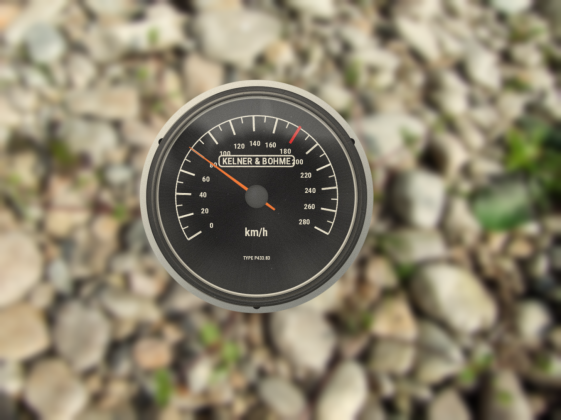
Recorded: 80 km/h
